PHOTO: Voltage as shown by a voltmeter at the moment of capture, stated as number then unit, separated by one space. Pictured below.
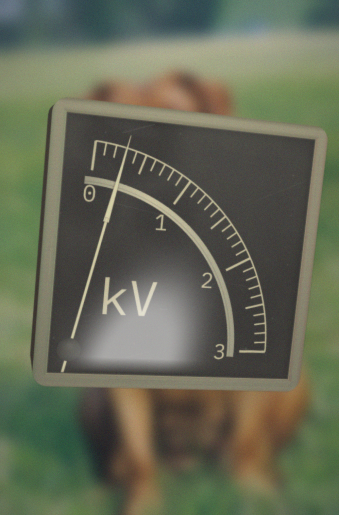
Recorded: 0.3 kV
